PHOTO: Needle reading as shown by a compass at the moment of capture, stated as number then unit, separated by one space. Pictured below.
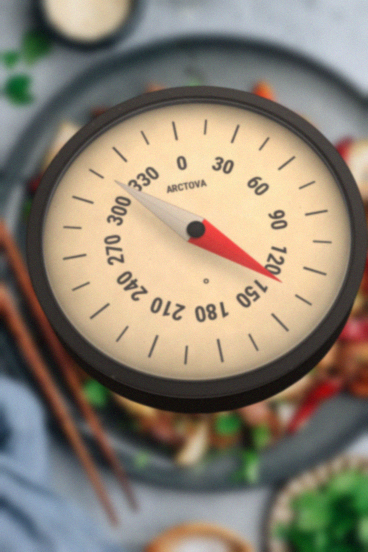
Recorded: 135 °
